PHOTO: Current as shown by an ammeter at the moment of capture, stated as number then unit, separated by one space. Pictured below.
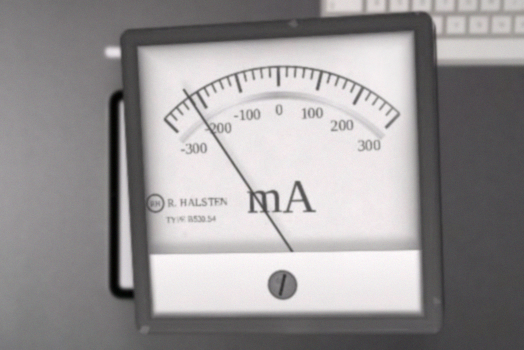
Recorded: -220 mA
